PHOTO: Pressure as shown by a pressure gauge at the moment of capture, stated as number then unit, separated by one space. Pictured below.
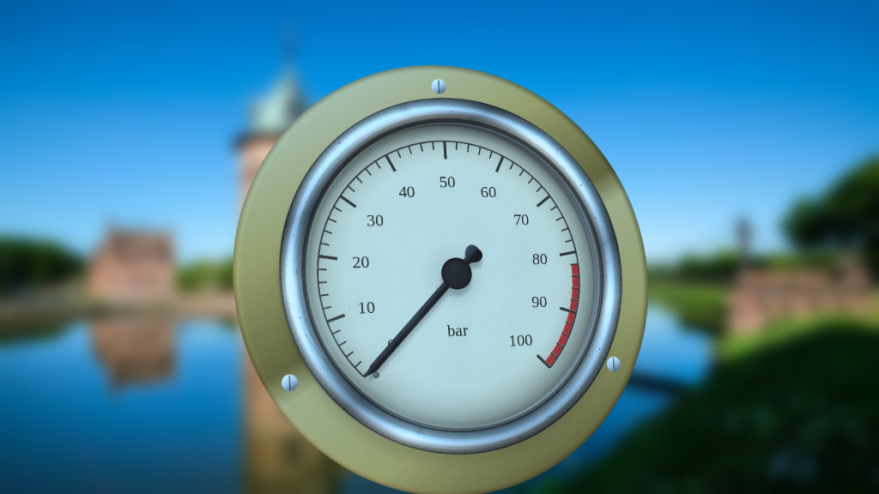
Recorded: 0 bar
